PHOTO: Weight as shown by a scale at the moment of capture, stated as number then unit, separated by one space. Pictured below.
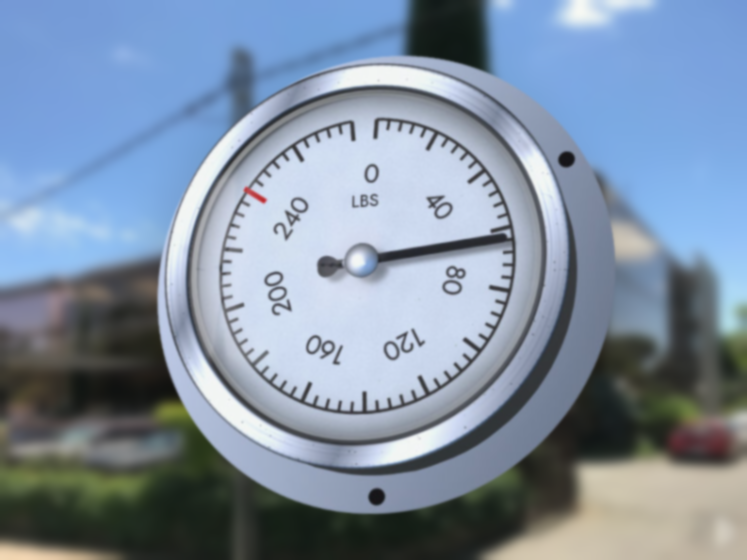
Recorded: 64 lb
